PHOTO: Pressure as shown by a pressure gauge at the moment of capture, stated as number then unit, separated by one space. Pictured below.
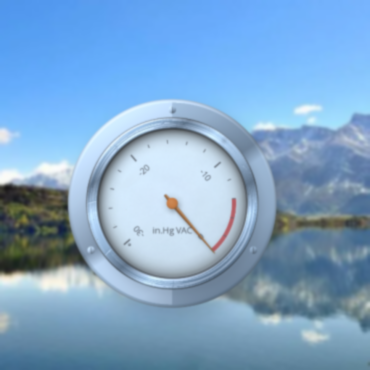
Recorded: 0 inHg
